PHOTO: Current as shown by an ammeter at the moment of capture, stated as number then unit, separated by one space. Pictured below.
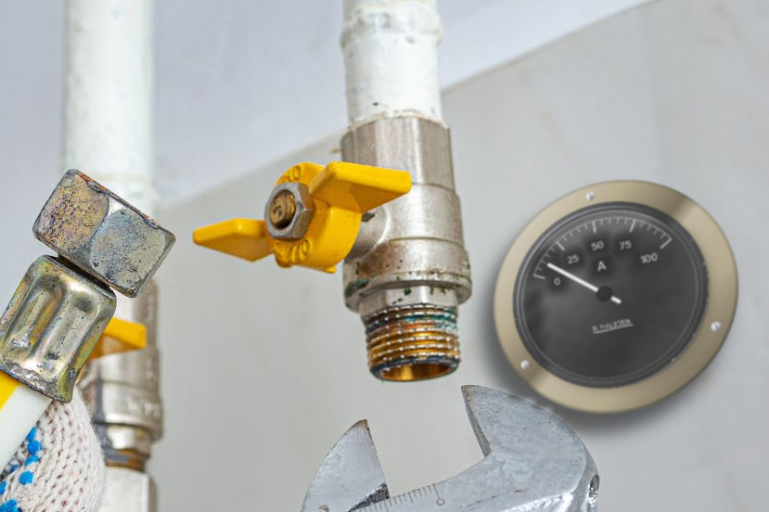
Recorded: 10 A
